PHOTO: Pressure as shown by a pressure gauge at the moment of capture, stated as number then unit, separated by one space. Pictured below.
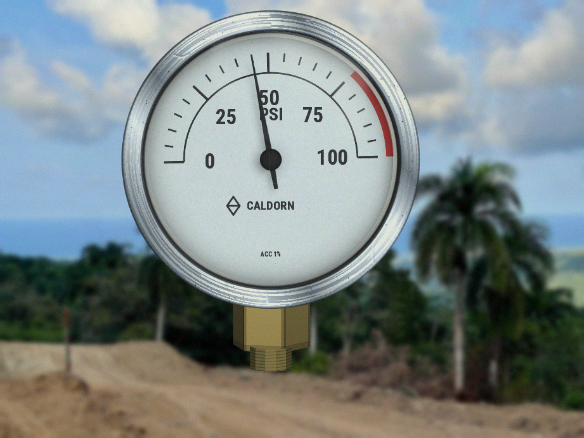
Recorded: 45 psi
